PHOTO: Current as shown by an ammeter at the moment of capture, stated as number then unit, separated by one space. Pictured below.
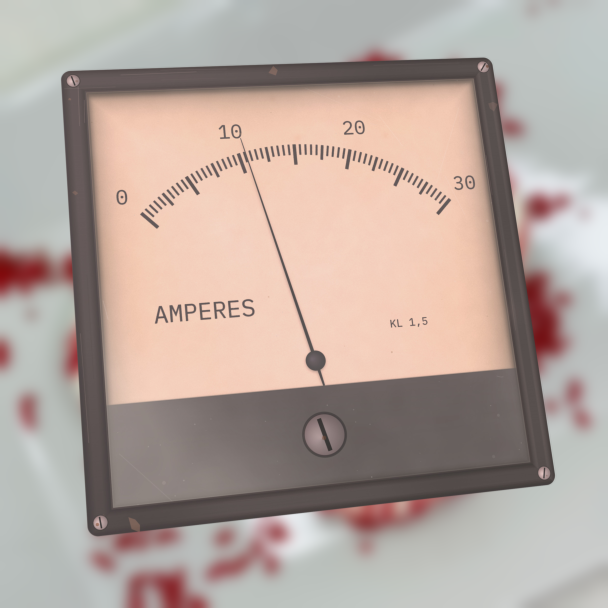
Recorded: 10.5 A
